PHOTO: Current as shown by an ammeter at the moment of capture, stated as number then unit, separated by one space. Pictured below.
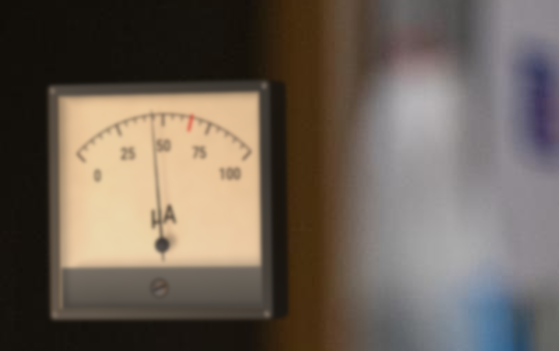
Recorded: 45 µA
